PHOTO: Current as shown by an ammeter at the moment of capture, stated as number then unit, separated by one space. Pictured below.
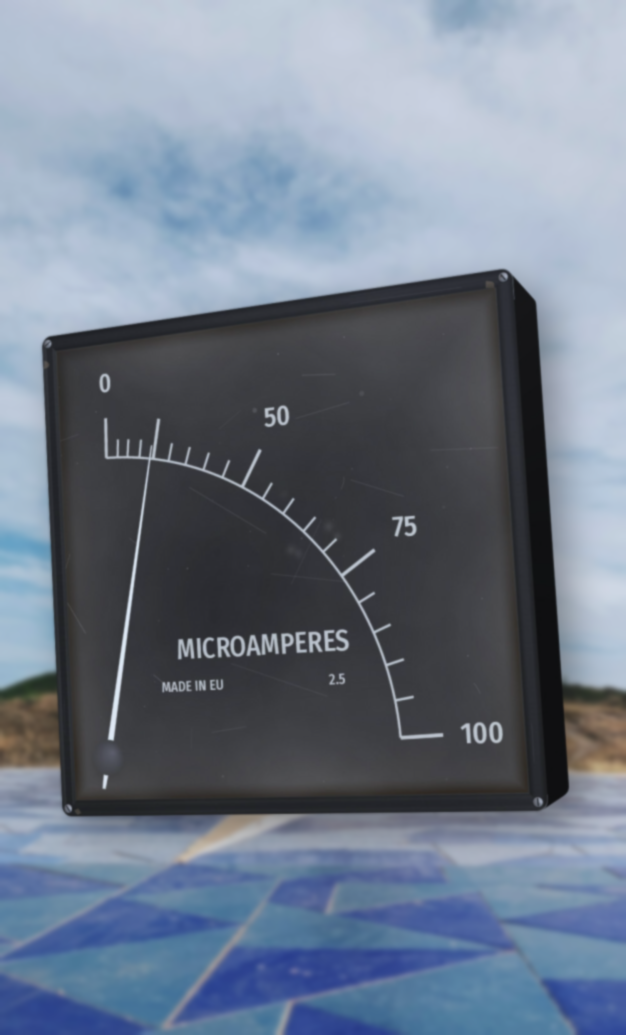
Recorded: 25 µA
